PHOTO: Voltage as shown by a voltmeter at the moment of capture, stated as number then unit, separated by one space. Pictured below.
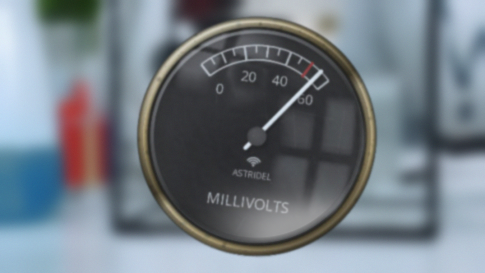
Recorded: 55 mV
